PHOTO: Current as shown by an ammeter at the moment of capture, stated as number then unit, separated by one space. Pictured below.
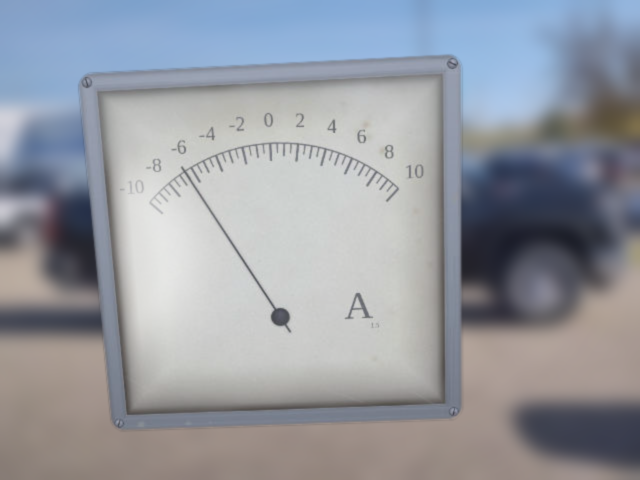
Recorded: -6.5 A
